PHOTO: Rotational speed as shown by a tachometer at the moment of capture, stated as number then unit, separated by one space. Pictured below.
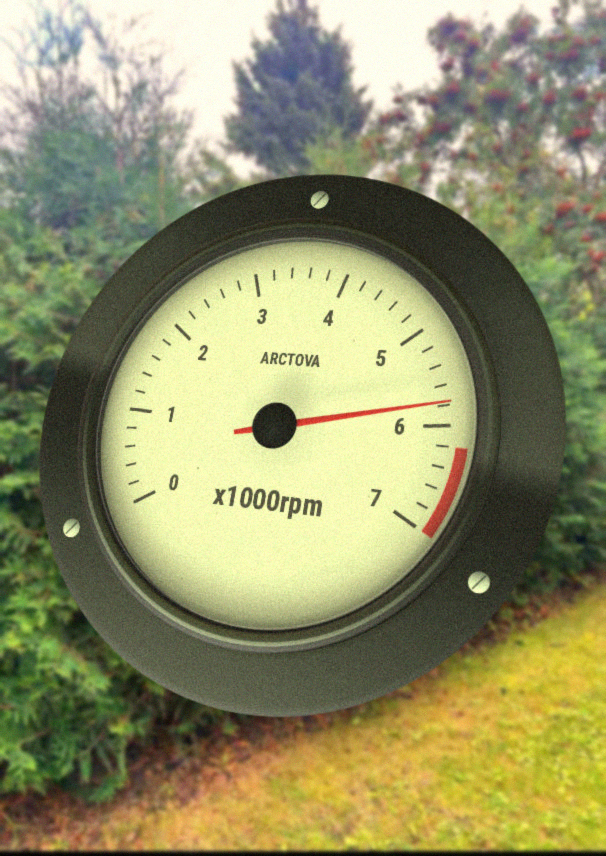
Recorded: 5800 rpm
